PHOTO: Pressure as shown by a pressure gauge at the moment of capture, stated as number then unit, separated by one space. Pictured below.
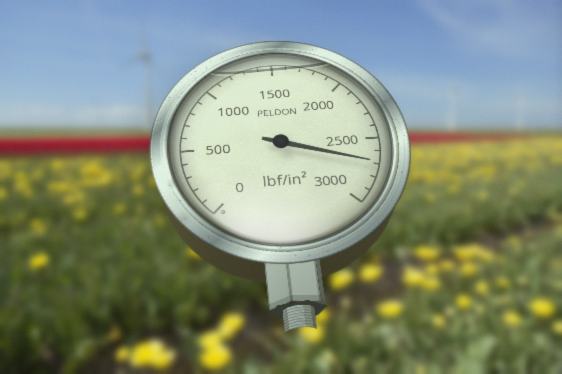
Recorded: 2700 psi
